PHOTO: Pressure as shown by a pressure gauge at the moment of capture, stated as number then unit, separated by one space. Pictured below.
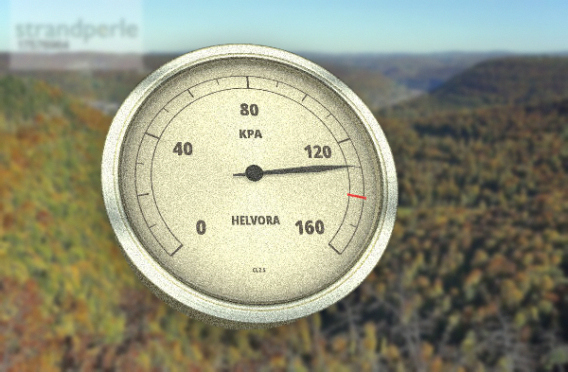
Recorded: 130 kPa
